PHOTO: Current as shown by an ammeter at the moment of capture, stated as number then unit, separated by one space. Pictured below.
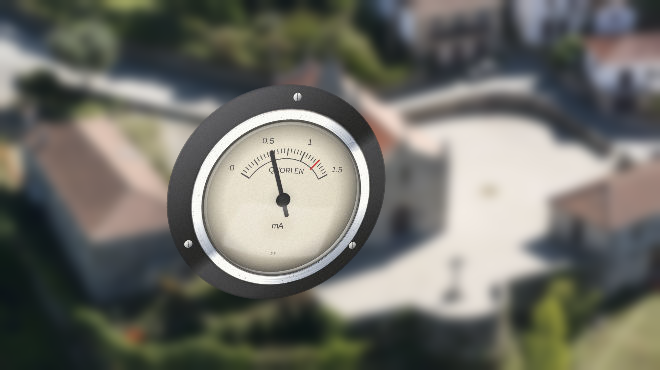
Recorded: 0.5 mA
